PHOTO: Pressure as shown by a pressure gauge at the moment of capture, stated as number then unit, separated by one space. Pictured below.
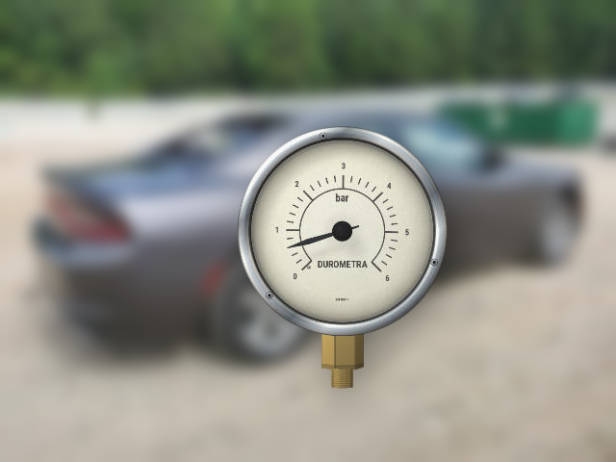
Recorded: 0.6 bar
